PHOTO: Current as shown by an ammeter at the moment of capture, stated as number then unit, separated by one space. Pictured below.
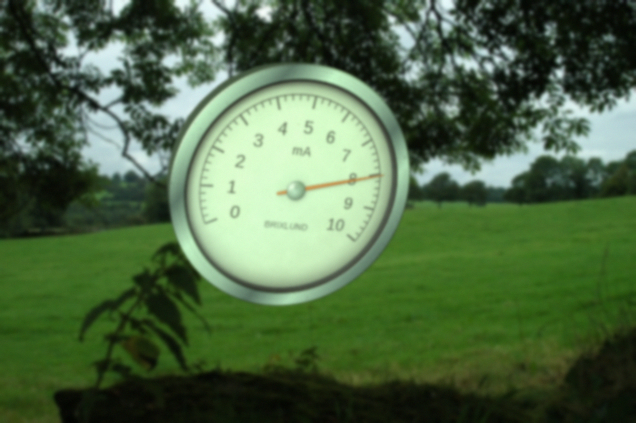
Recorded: 8 mA
